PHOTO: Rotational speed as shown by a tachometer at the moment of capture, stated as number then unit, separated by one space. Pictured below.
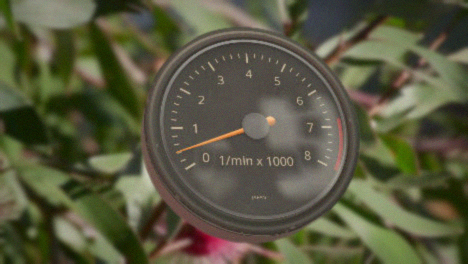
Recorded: 400 rpm
